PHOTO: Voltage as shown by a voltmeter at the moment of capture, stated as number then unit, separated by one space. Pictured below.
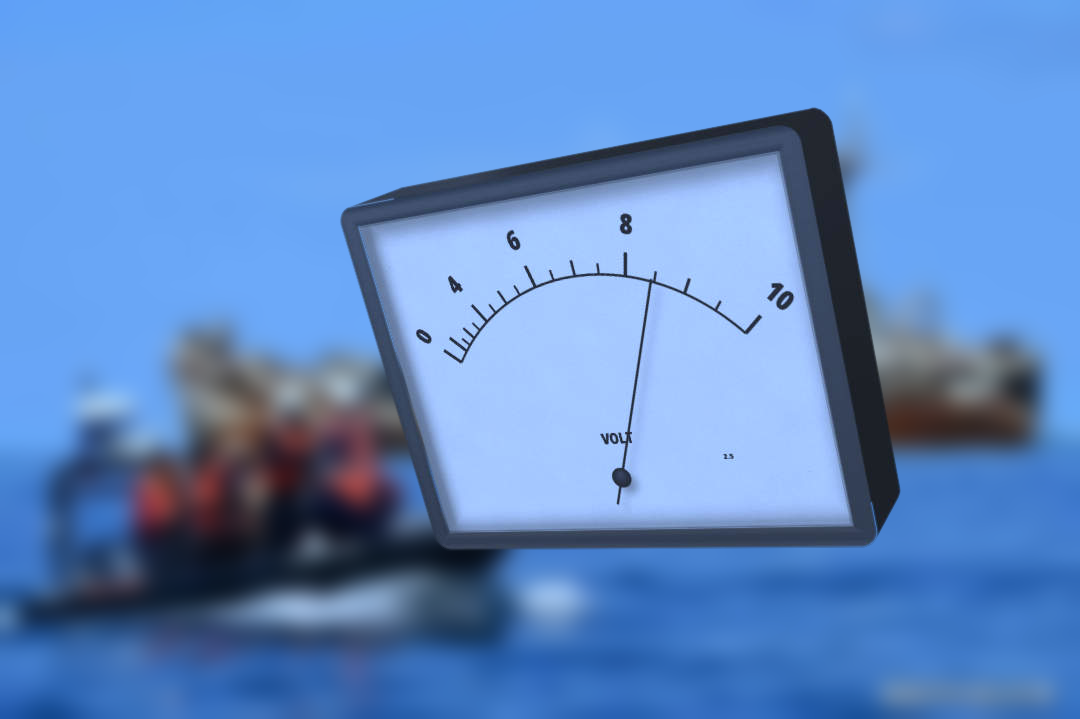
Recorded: 8.5 V
